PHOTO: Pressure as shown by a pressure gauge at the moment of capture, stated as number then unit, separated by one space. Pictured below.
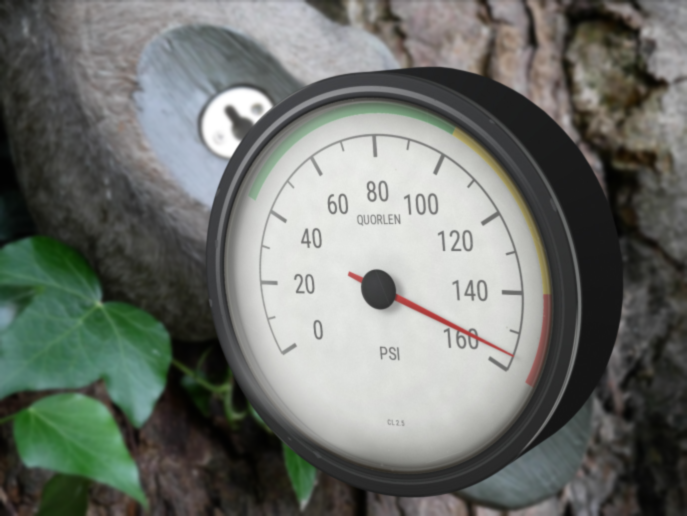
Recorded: 155 psi
